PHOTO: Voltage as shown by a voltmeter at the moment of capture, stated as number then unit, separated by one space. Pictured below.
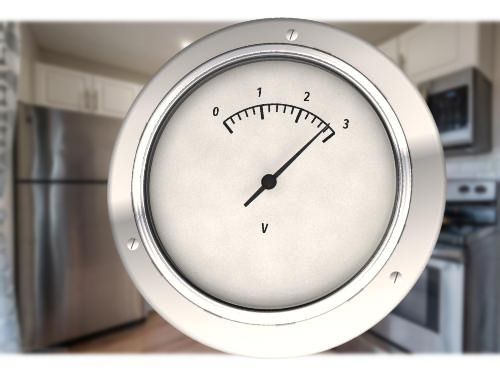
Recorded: 2.8 V
